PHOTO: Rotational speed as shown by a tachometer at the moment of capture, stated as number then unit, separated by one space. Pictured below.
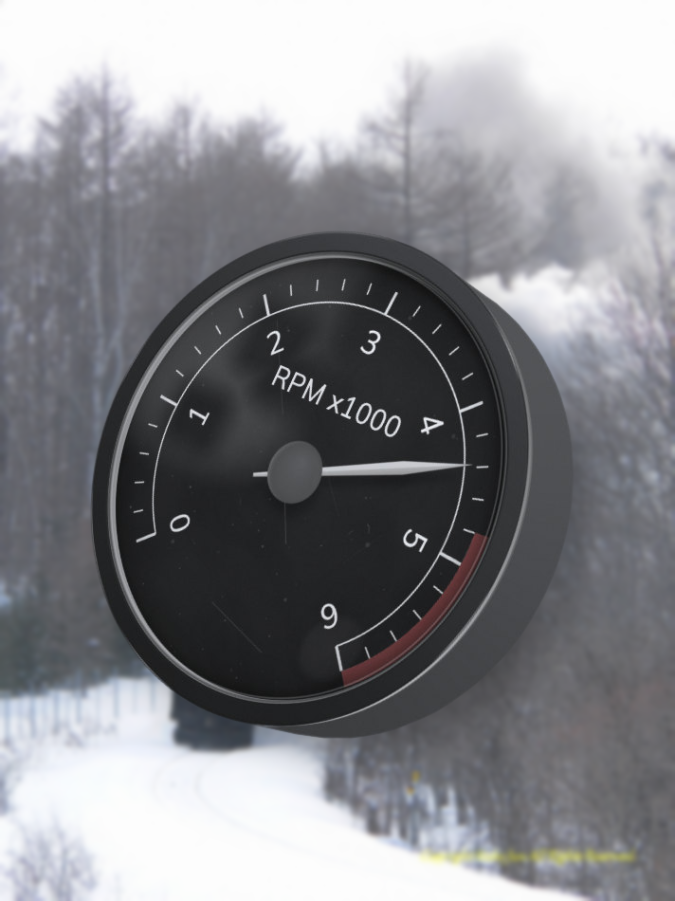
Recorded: 4400 rpm
